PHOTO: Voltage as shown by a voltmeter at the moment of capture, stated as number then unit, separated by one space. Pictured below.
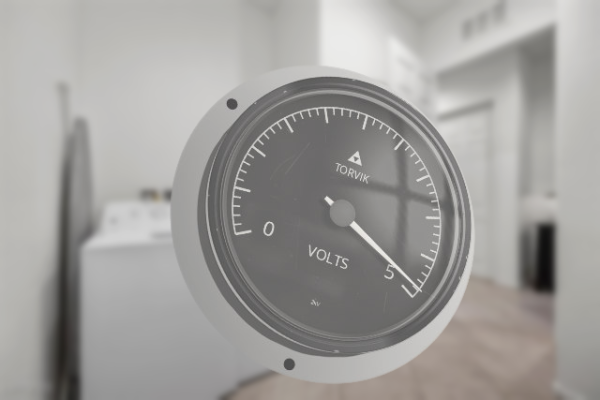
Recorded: 4.9 V
